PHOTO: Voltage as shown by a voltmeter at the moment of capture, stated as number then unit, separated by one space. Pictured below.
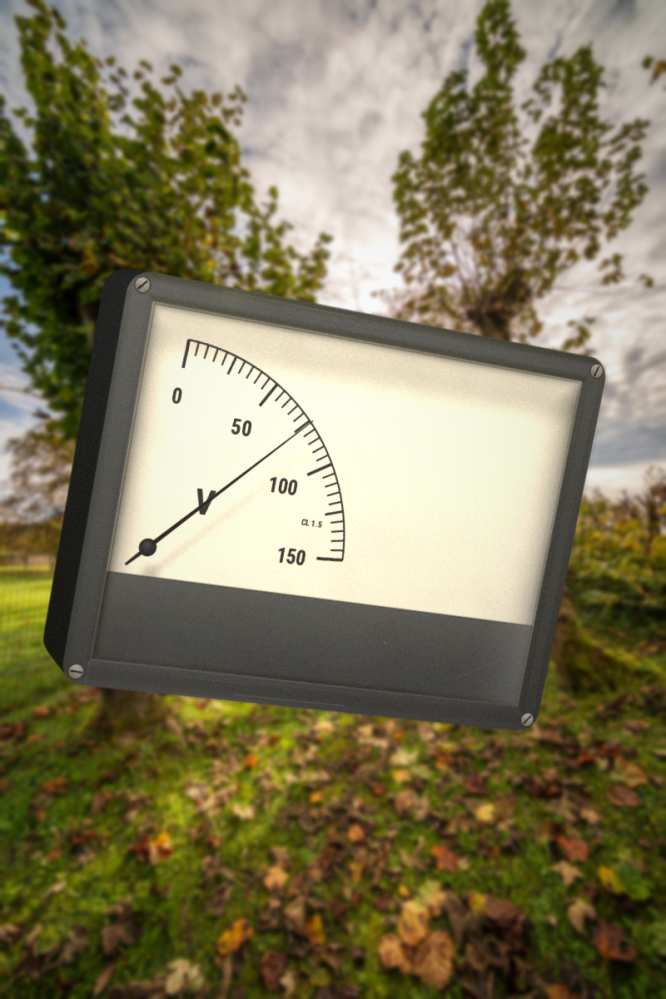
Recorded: 75 V
